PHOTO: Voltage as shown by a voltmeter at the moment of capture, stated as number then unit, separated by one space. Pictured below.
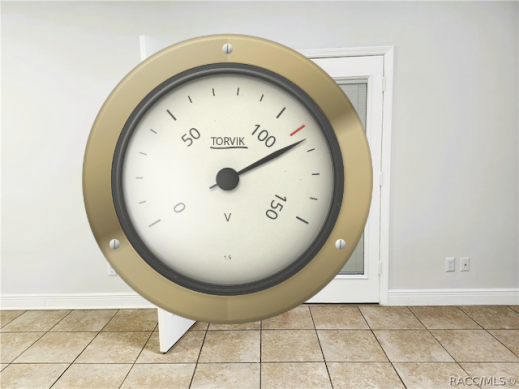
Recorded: 115 V
